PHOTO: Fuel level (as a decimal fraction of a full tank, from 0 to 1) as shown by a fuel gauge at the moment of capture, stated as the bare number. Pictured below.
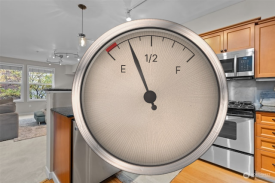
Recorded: 0.25
